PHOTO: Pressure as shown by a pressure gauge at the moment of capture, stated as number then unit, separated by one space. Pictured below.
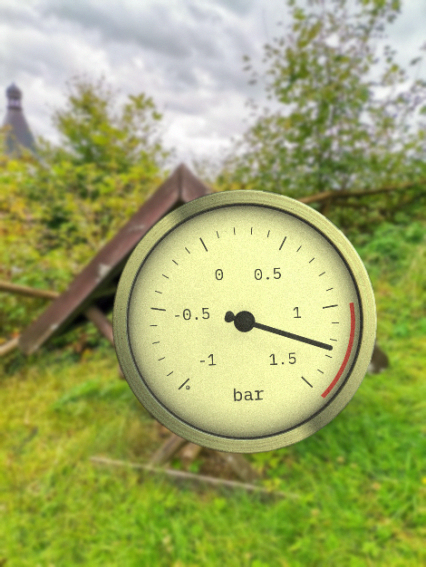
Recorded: 1.25 bar
